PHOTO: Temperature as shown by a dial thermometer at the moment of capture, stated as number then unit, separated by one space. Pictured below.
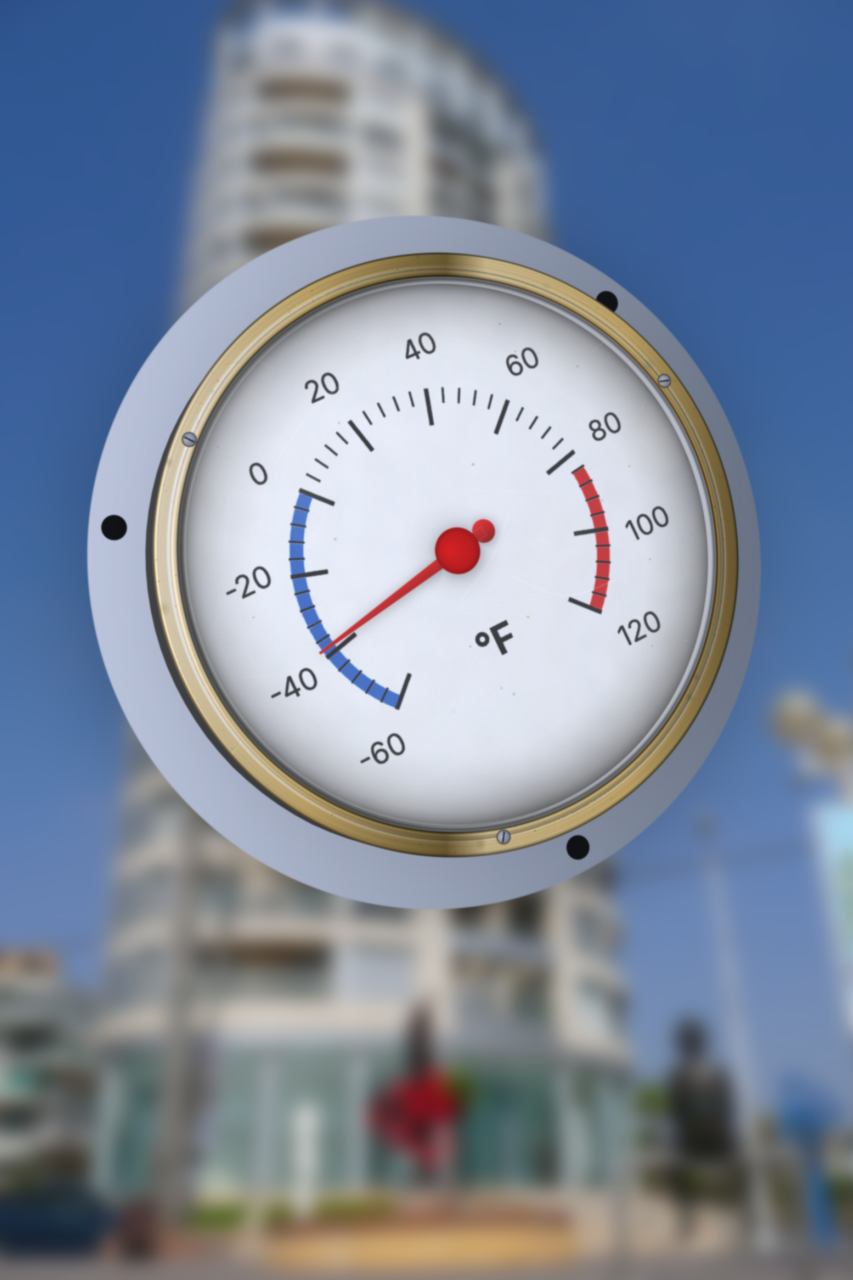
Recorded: -38 °F
